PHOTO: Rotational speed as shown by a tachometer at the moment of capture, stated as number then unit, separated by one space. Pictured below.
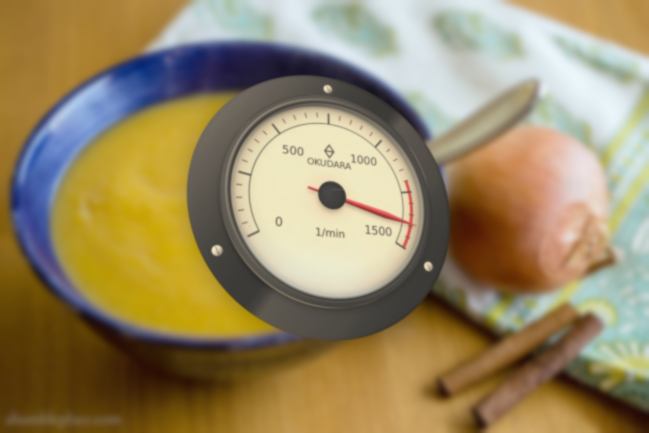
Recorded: 1400 rpm
